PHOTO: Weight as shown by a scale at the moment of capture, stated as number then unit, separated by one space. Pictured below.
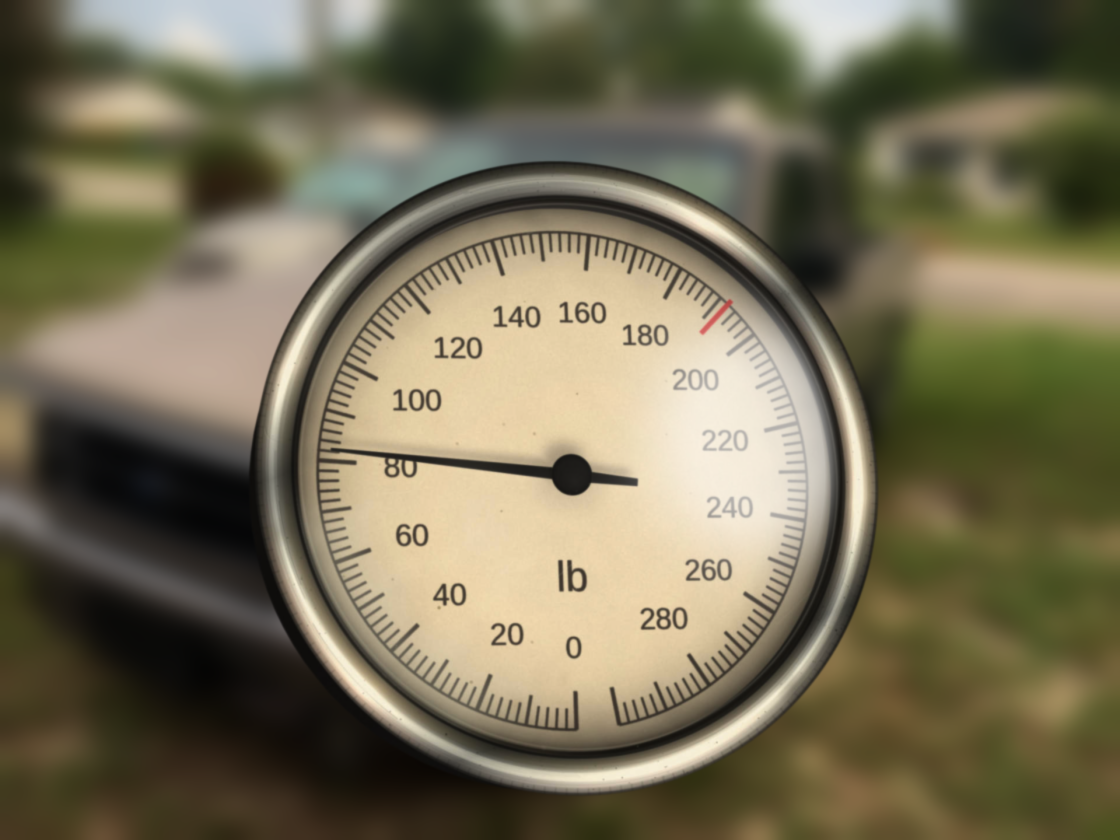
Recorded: 82 lb
